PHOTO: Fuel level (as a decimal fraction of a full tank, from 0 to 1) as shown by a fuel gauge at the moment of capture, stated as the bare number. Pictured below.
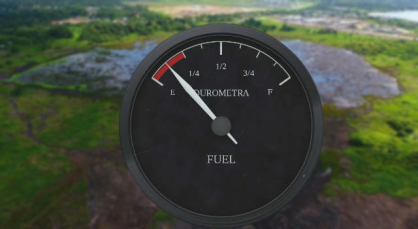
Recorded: 0.125
